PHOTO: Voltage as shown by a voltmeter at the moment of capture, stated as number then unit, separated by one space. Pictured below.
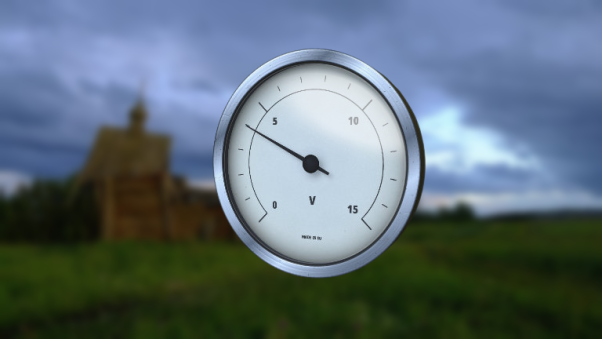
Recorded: 4 V
